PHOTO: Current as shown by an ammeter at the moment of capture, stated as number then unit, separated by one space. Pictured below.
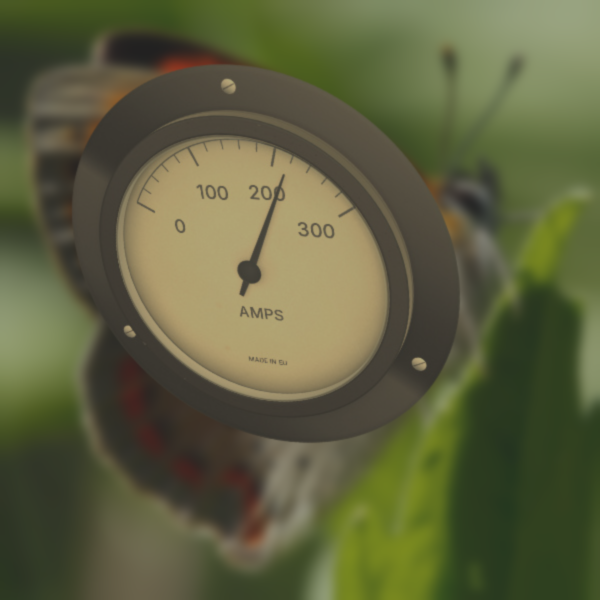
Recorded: 220 A
